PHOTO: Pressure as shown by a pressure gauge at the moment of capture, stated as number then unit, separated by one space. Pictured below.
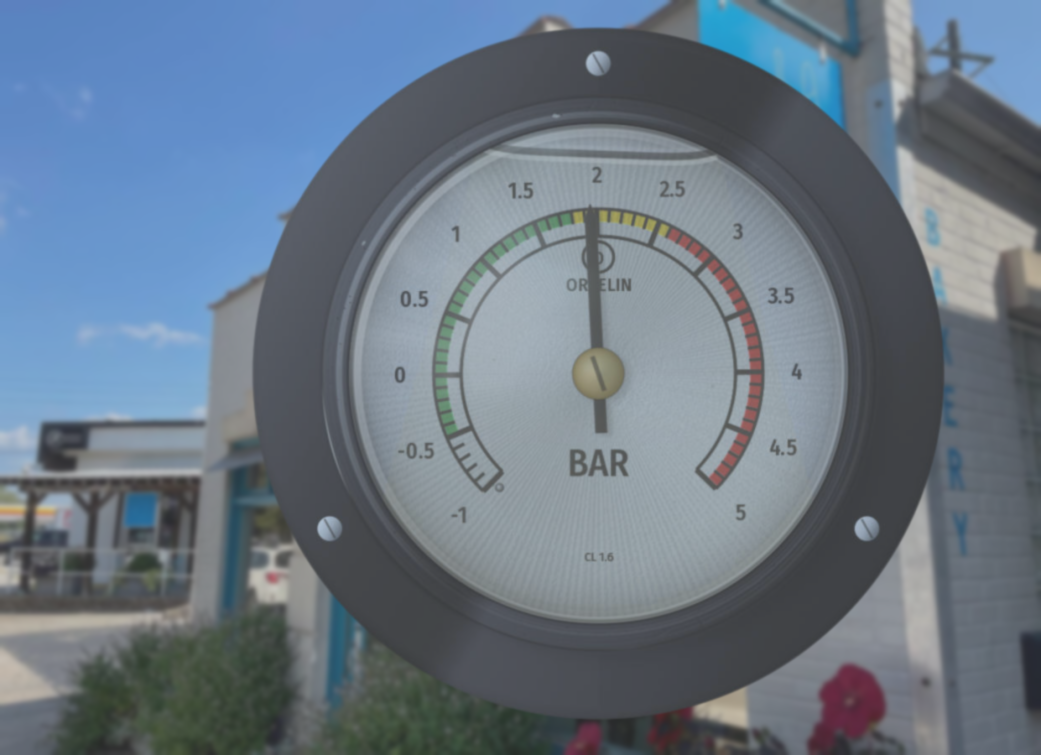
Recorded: 1.95 bar
